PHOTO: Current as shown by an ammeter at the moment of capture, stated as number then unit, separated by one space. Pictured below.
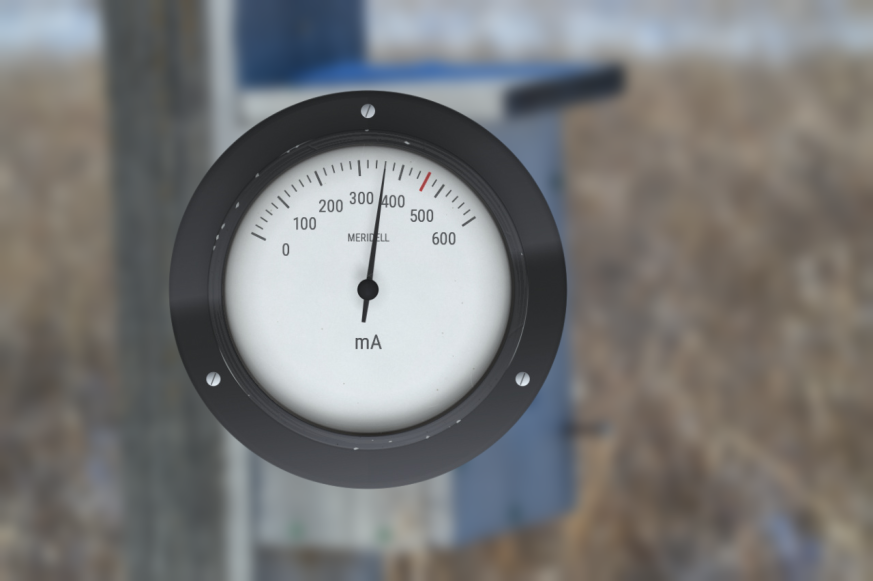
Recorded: 360 mA
